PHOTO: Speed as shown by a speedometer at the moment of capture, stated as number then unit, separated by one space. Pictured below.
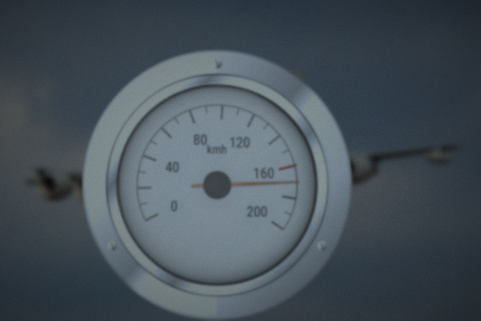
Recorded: 170 km/h
